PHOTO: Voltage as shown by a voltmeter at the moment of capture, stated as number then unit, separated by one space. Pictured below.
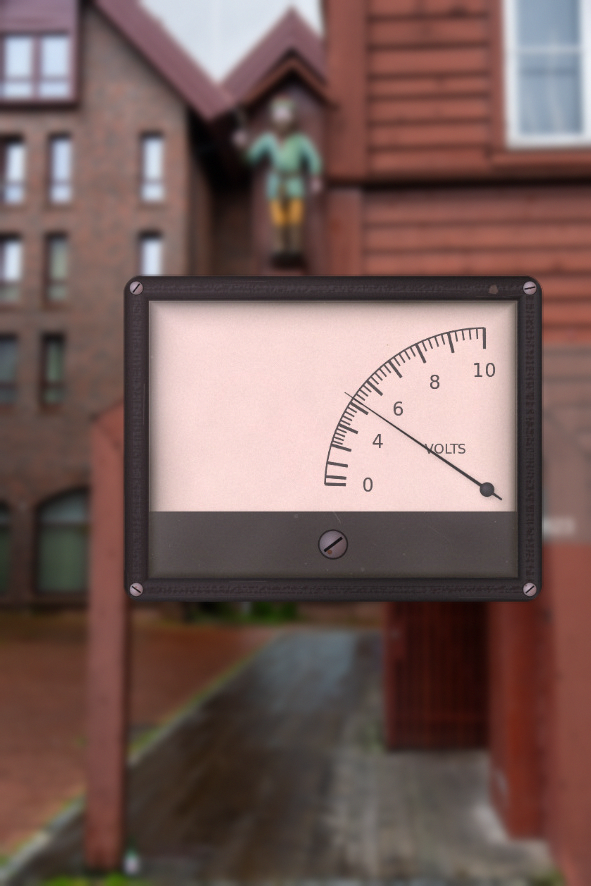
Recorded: 5.2 V
